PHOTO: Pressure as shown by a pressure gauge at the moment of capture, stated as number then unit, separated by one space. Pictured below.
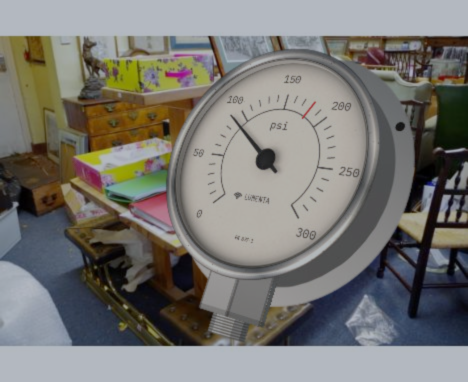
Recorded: 90 psi
